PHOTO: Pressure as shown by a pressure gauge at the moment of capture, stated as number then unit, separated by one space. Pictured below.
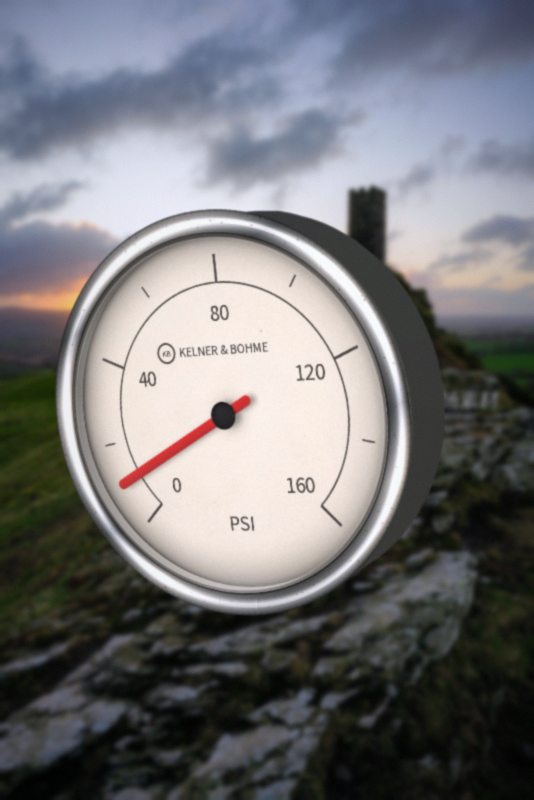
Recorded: 10 psi
